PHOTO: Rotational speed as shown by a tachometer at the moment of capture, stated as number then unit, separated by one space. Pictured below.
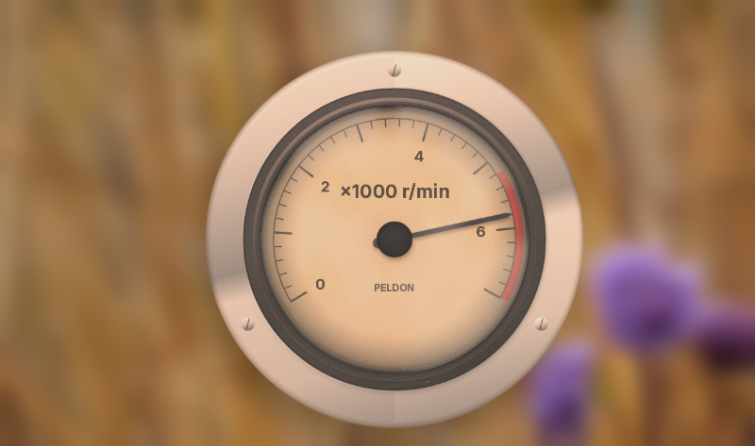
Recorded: 5800 rpm
